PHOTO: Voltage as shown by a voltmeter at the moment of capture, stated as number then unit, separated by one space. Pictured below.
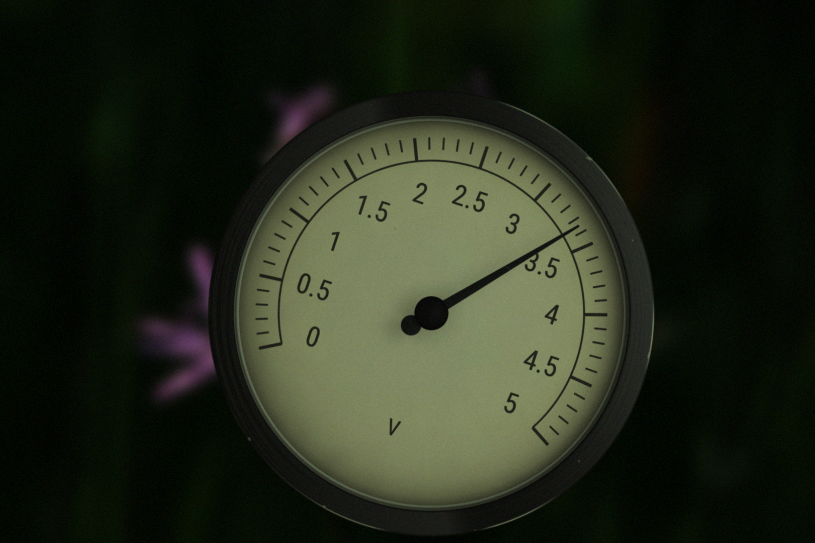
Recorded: 3.35 V
